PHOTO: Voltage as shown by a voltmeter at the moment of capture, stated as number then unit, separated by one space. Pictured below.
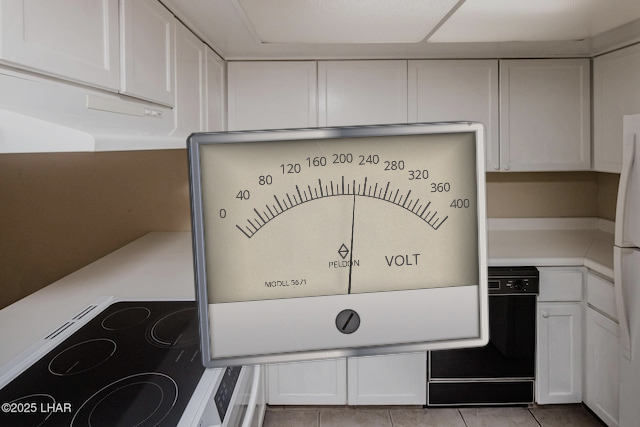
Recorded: 220 V
